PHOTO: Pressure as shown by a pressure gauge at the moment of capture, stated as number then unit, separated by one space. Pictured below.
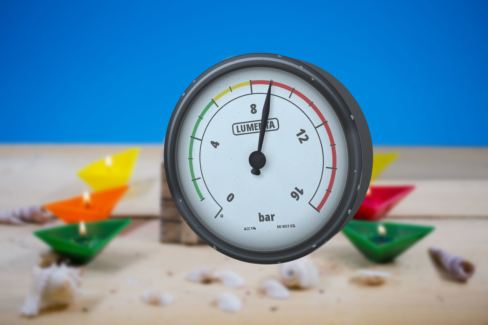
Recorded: 9 bar
